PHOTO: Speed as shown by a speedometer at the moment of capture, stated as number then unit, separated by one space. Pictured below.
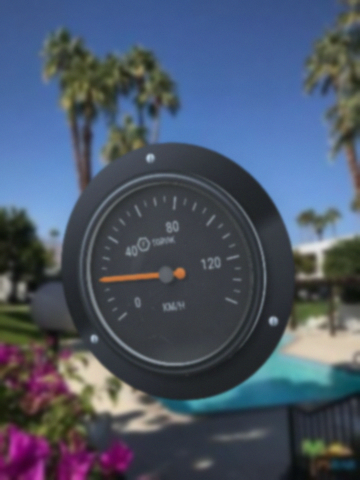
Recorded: 20 km/h
